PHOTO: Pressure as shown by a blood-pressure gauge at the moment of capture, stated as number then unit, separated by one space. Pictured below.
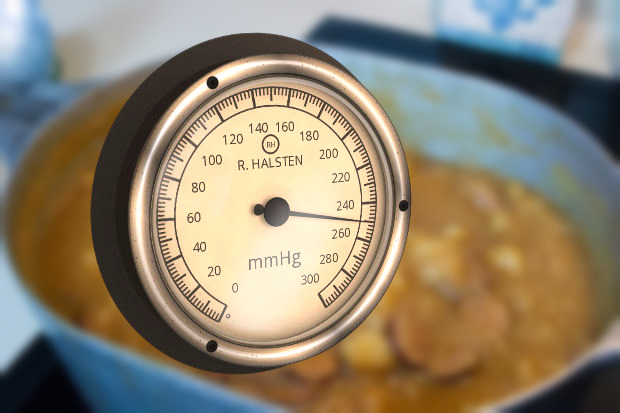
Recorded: 250 mmHg
